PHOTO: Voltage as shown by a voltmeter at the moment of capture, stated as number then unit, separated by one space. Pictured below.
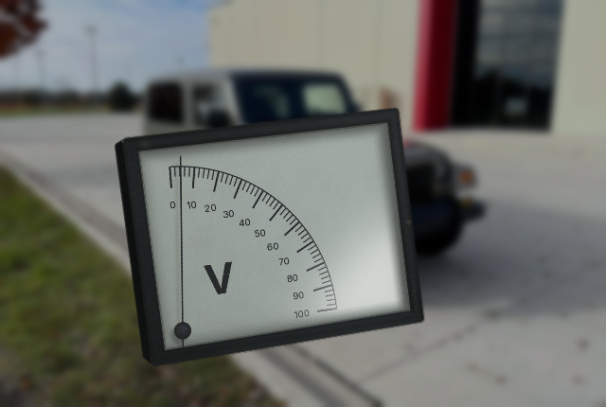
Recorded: 4 V
